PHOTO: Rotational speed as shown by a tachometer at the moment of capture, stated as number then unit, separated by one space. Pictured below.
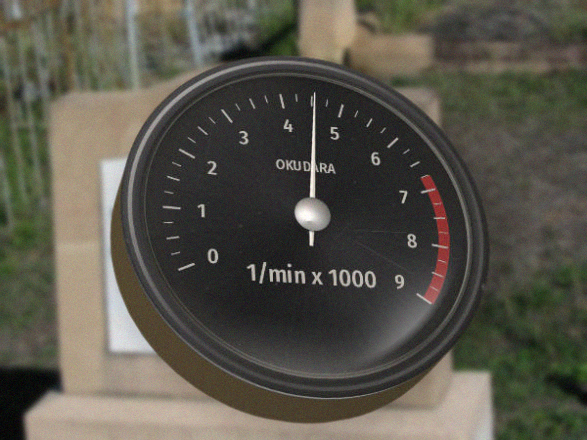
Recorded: 4500 rpm
